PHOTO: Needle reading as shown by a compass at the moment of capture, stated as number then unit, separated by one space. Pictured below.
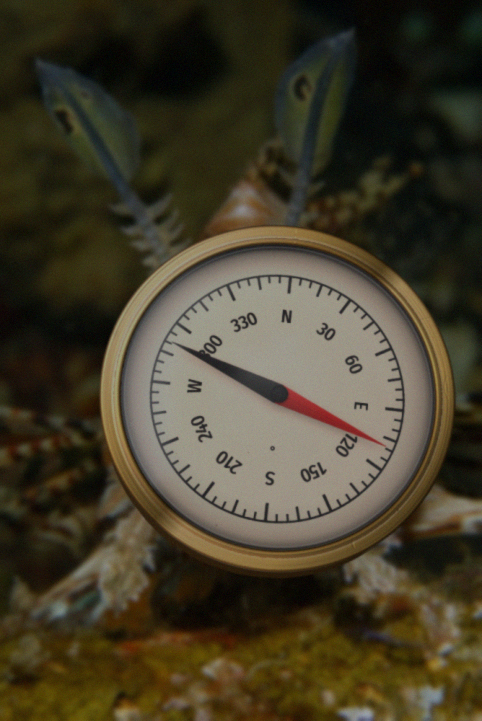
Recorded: 110 °
